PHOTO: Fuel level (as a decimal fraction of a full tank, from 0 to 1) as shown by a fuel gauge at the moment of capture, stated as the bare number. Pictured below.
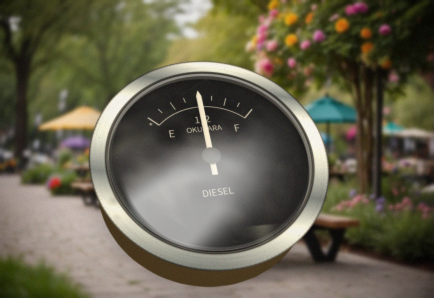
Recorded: 0.5
